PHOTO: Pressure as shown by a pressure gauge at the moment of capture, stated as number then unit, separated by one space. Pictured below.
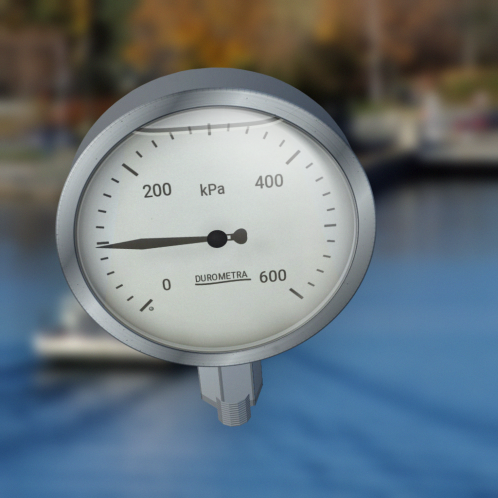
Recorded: 100 kPa
